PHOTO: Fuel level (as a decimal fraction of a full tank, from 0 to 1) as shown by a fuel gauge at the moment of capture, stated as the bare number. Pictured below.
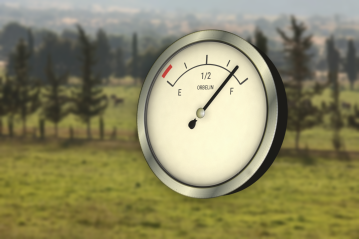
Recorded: 0.875
